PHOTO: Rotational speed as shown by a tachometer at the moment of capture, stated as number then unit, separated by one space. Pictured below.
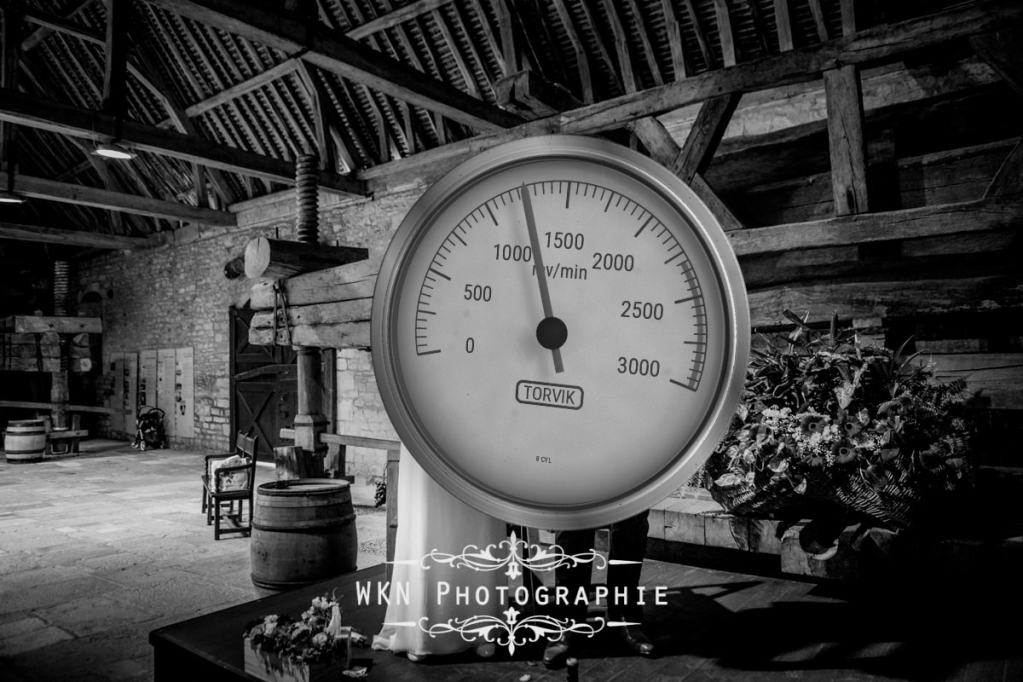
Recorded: 1250 rpm
